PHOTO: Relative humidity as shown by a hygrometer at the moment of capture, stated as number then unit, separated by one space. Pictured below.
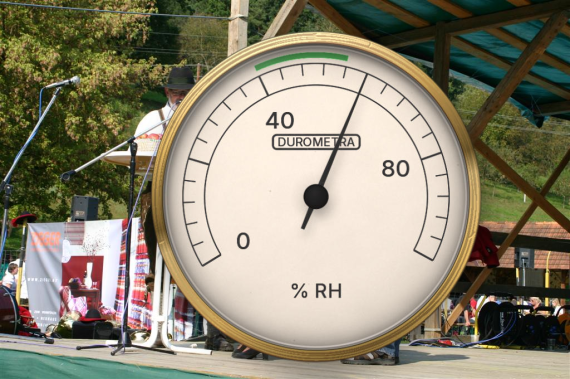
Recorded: 60 %
